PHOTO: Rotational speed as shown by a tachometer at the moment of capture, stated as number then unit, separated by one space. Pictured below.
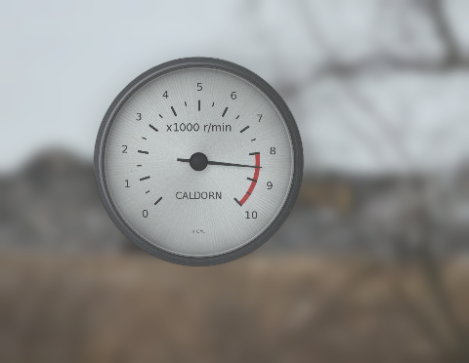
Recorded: 8500 rpm
